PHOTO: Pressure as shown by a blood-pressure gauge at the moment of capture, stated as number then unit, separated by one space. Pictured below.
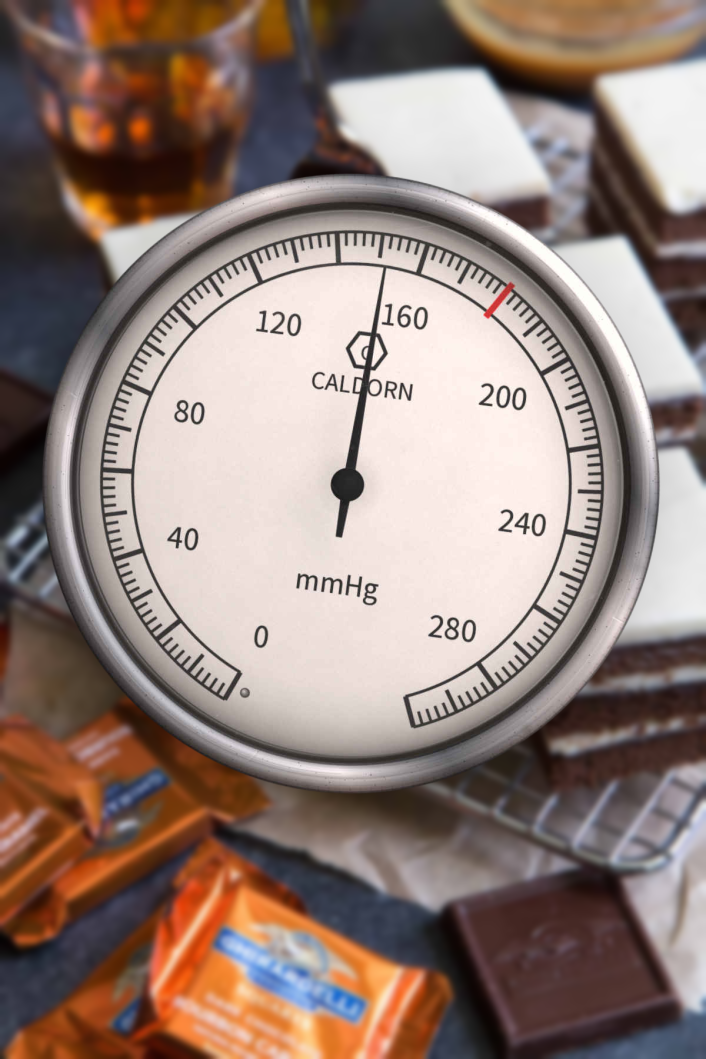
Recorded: 152 mmHg
